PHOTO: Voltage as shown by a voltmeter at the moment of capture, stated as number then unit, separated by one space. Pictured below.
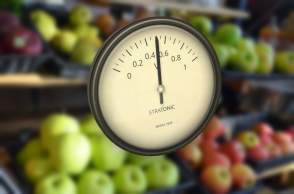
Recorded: 0.5 V
